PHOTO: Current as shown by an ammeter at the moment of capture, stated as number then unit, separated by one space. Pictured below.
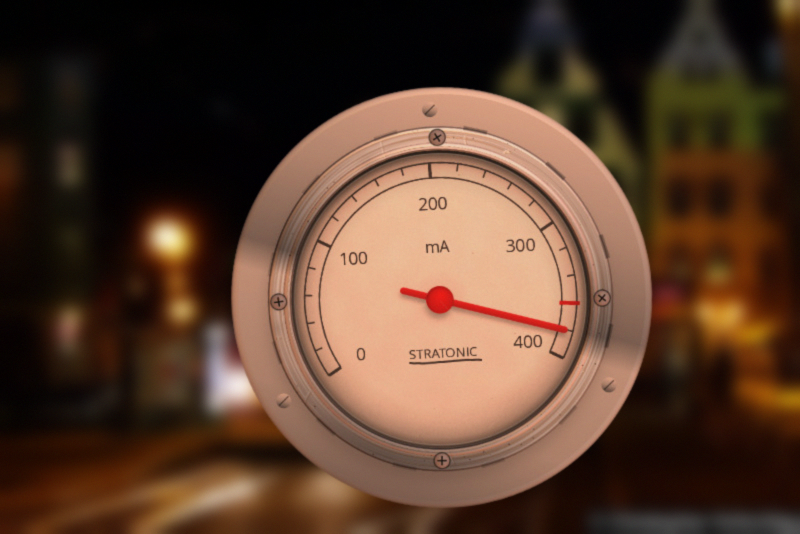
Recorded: 380 mA
